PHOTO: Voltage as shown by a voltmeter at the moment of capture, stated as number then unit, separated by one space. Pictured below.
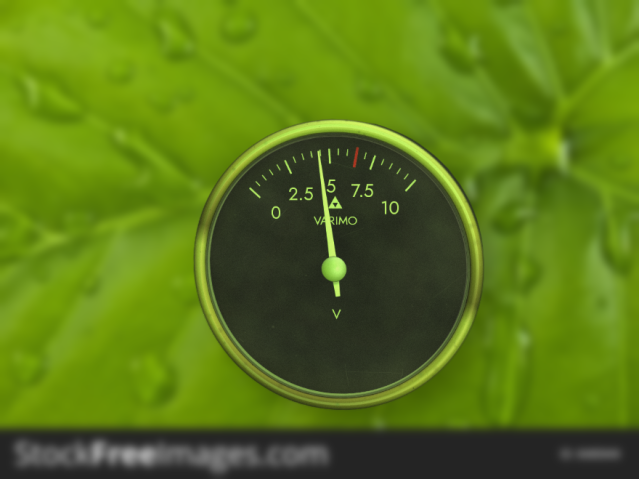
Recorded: 4.5 V
